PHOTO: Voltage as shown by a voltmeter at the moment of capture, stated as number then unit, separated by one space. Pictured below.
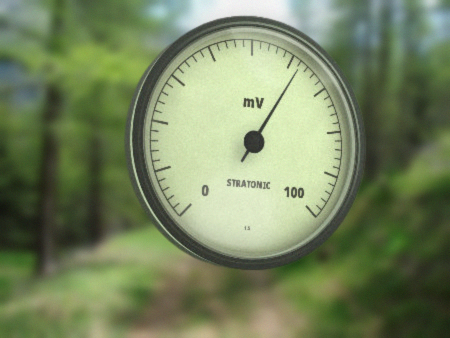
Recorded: 62 mV
